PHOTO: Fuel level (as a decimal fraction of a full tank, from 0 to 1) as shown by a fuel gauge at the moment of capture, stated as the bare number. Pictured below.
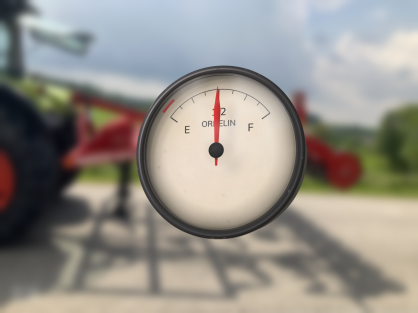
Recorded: 0.5
